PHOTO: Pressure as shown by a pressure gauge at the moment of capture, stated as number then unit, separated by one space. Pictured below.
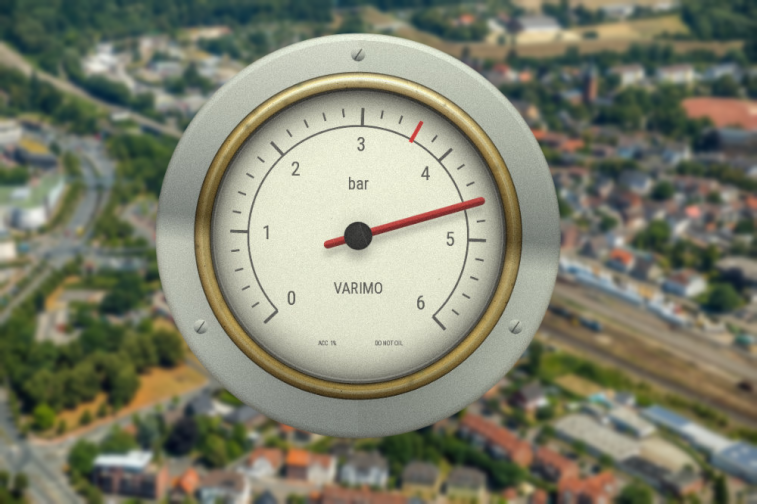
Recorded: 4.6 bar
